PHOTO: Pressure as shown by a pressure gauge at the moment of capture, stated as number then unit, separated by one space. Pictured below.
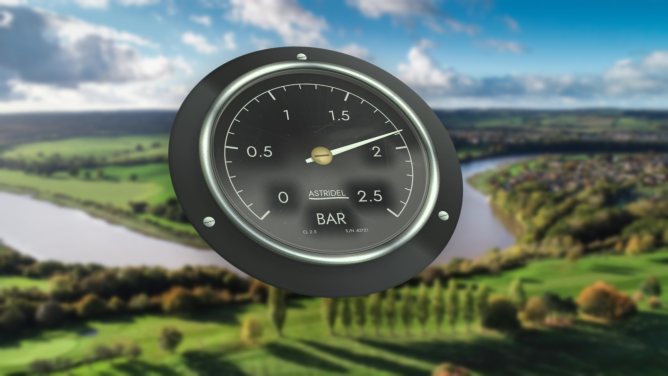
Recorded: 1.9 bar
